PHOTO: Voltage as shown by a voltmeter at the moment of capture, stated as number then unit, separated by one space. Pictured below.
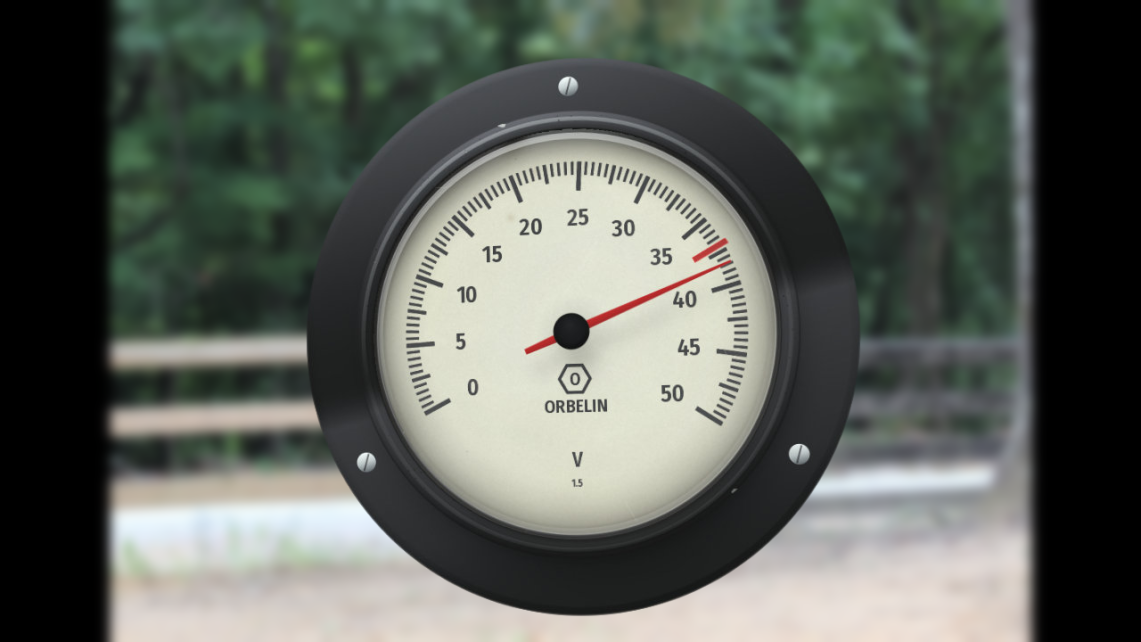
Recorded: 38.5 V
